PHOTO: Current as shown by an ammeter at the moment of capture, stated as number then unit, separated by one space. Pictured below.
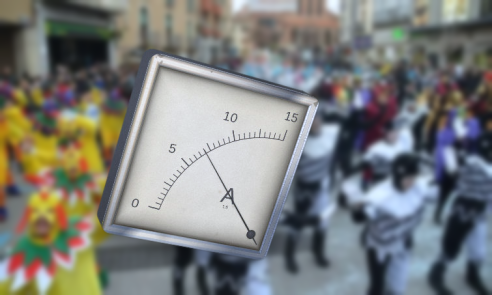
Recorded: 7 A
